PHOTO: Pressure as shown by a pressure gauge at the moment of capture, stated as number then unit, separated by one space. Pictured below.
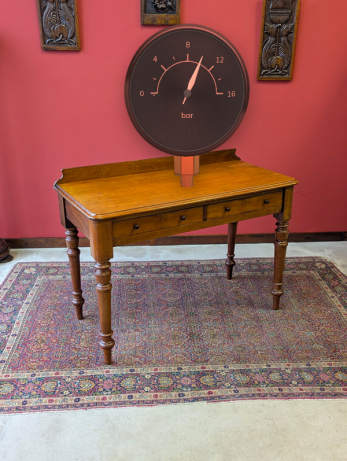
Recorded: 10 bar
